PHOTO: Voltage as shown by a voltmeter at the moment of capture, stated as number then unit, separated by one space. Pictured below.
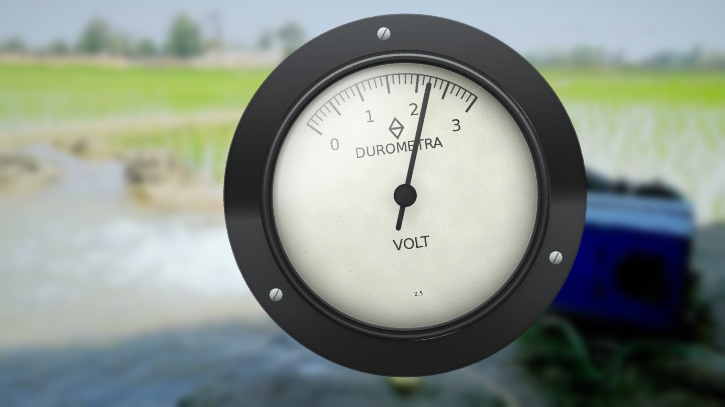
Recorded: 2.2 V
